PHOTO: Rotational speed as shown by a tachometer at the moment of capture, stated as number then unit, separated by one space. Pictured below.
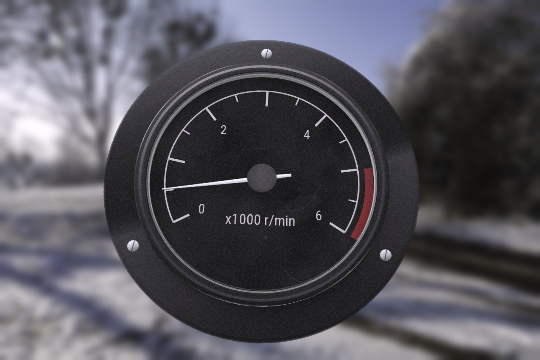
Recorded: 500 rpm
